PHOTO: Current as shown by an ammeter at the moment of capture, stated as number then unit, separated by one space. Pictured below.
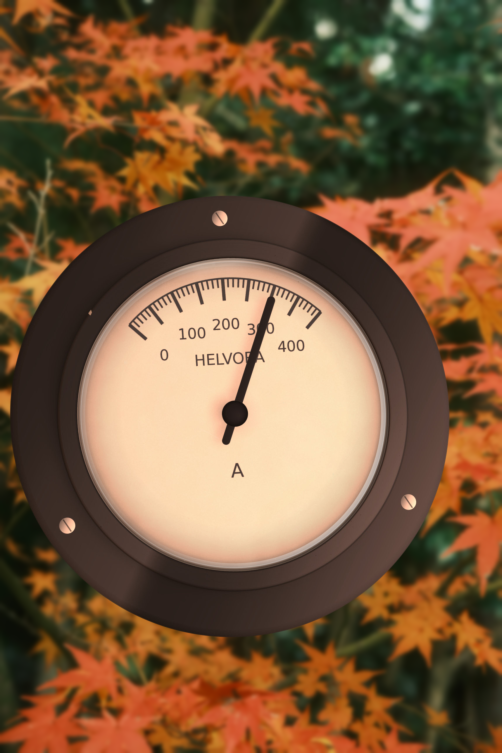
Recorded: 300 A
